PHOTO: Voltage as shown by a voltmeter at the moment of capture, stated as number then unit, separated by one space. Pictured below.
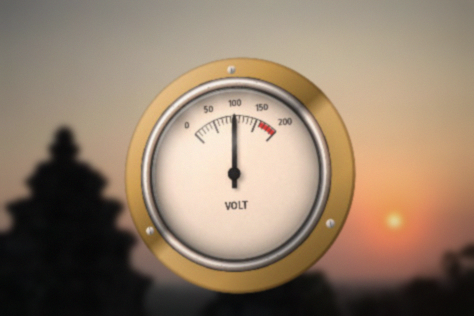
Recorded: 100 V
